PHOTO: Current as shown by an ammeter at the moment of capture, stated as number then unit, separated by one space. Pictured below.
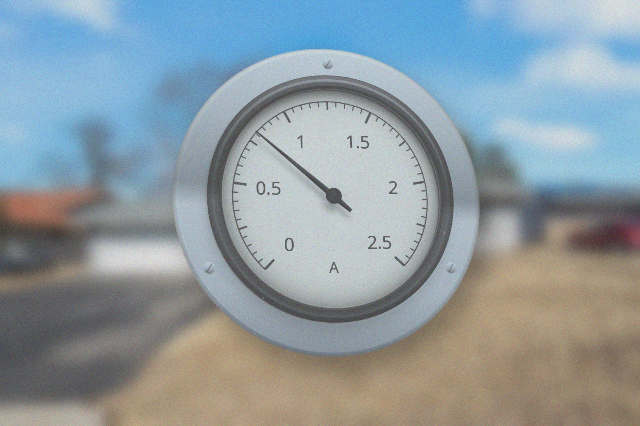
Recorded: 0.8 A
